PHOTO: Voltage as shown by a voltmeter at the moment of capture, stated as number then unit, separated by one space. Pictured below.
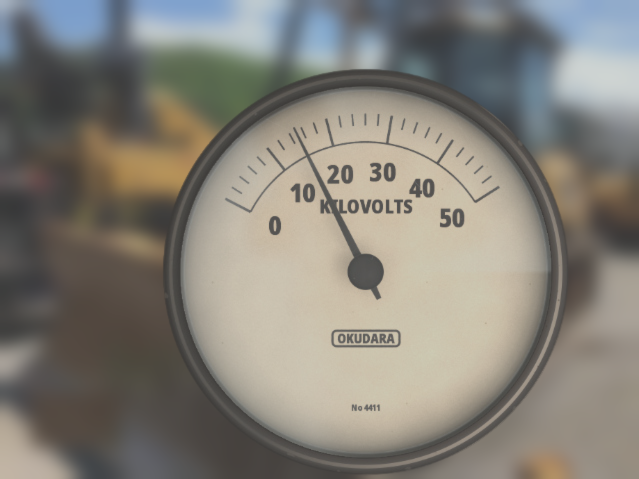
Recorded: 15 kV
